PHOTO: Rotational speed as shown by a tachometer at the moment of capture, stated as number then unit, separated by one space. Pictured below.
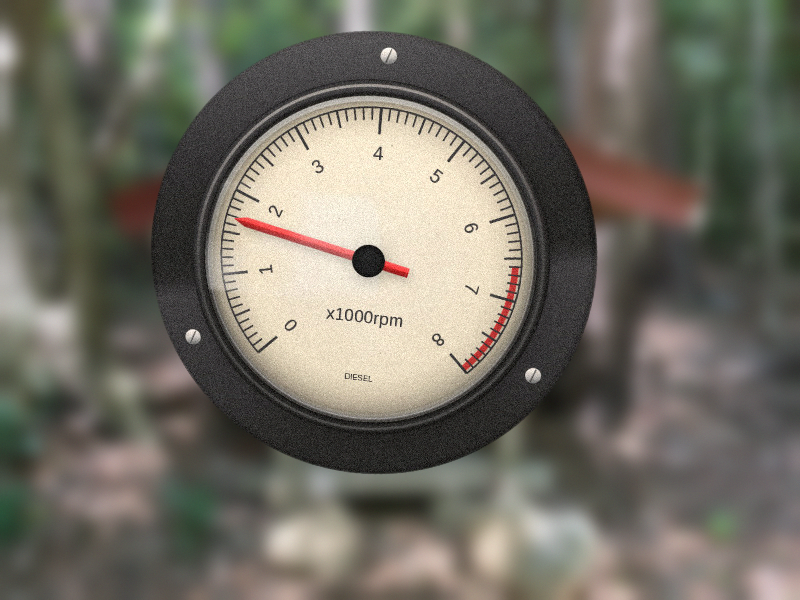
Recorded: 1700 rpm
